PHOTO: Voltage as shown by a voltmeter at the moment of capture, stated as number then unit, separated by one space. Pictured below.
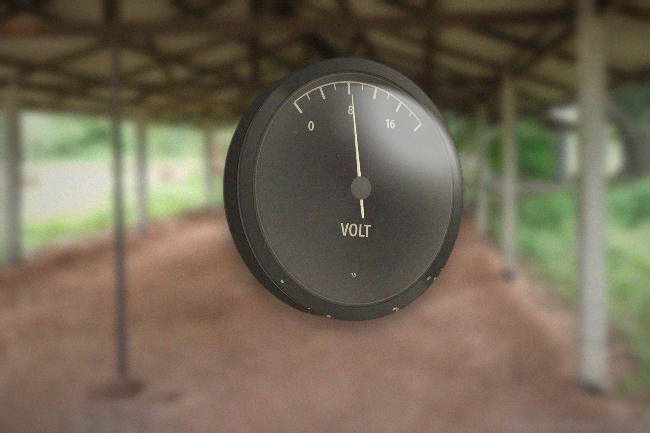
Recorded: 8 V
